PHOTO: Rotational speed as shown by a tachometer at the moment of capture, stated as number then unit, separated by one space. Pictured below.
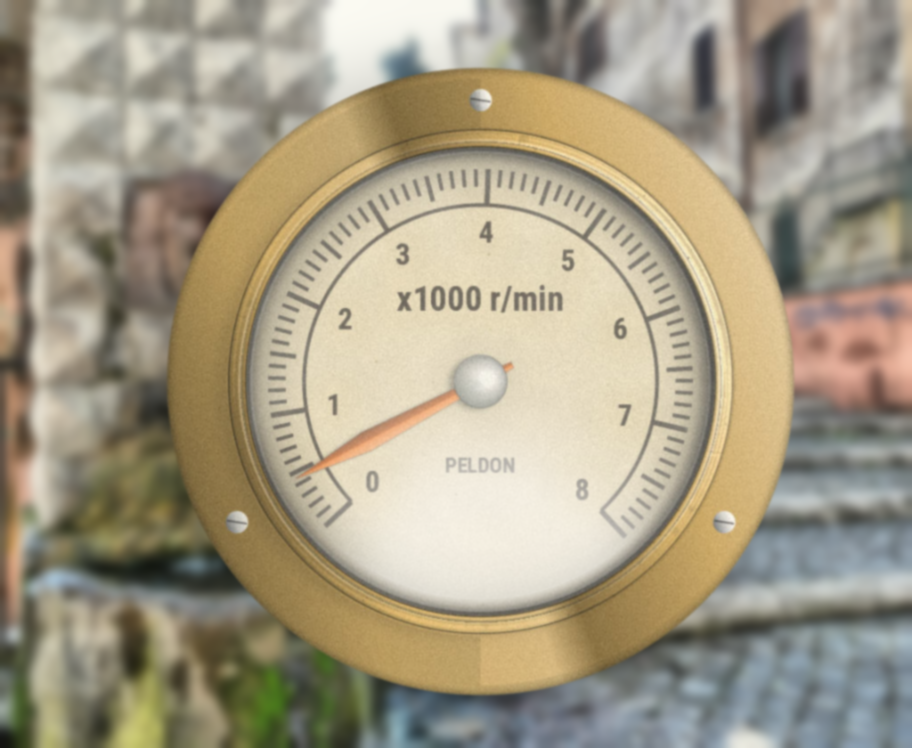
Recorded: 450 rpm
